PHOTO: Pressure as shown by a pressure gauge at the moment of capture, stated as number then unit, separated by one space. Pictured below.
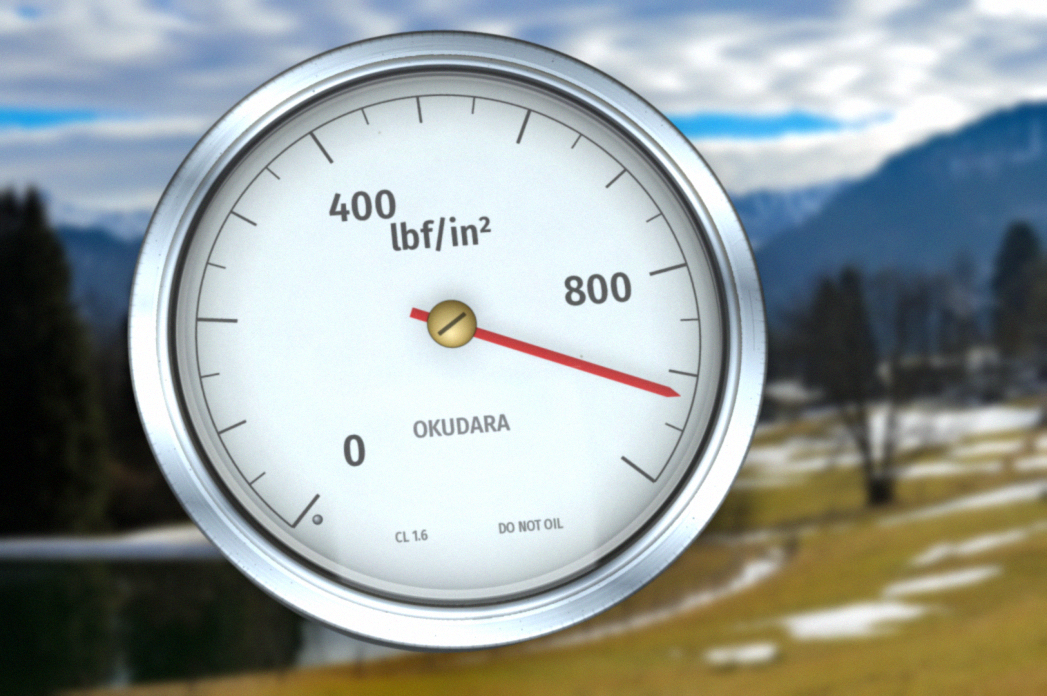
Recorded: 925 psi
